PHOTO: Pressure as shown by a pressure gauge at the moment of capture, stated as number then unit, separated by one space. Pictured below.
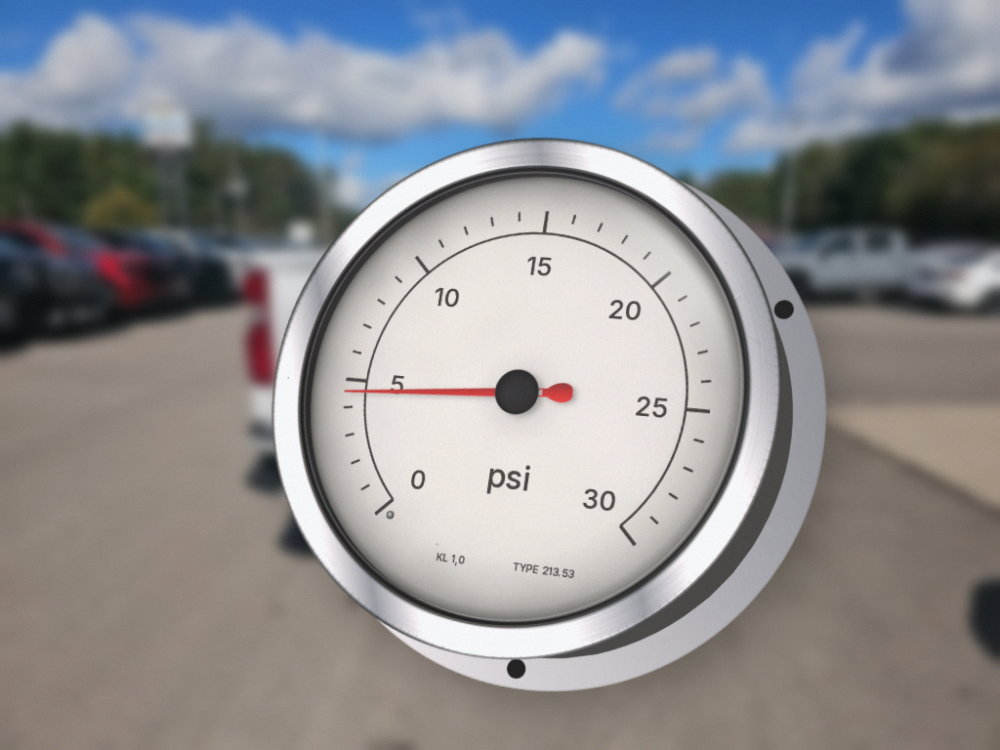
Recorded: 4.5 psi
